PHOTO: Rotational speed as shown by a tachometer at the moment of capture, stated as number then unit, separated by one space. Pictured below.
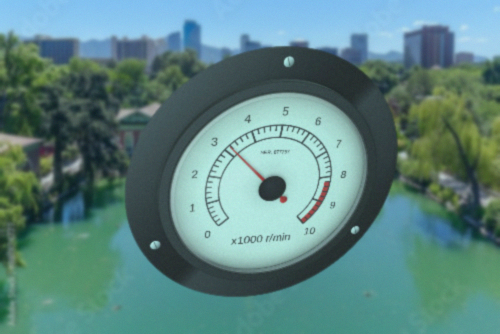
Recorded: 3200 rpm
